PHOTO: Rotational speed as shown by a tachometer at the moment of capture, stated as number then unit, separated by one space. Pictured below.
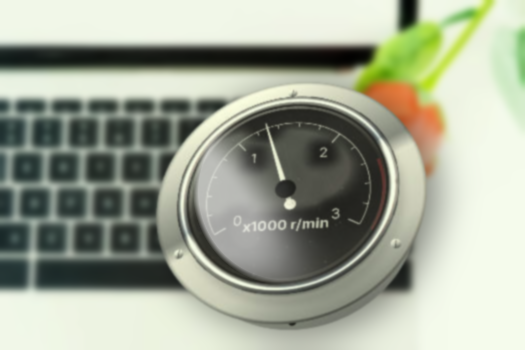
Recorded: 1300 rpm
